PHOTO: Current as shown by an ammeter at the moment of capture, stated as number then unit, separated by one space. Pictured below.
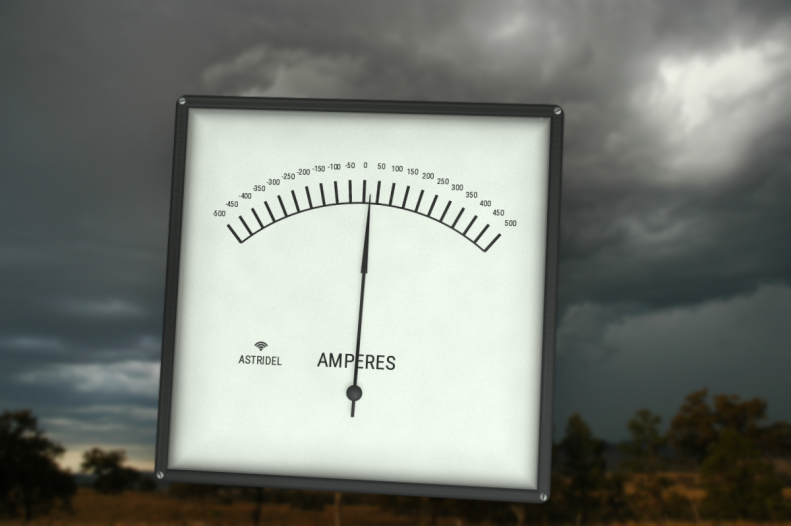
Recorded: 25 A
